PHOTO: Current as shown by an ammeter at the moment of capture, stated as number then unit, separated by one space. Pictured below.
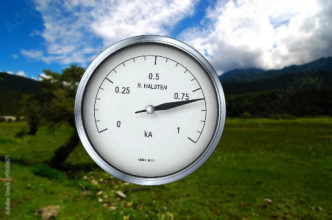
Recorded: 0.8 kA
